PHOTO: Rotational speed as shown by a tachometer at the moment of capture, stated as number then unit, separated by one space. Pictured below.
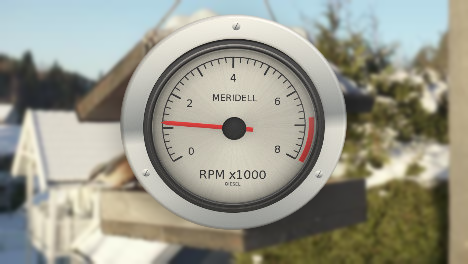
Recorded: 1200 rpm
